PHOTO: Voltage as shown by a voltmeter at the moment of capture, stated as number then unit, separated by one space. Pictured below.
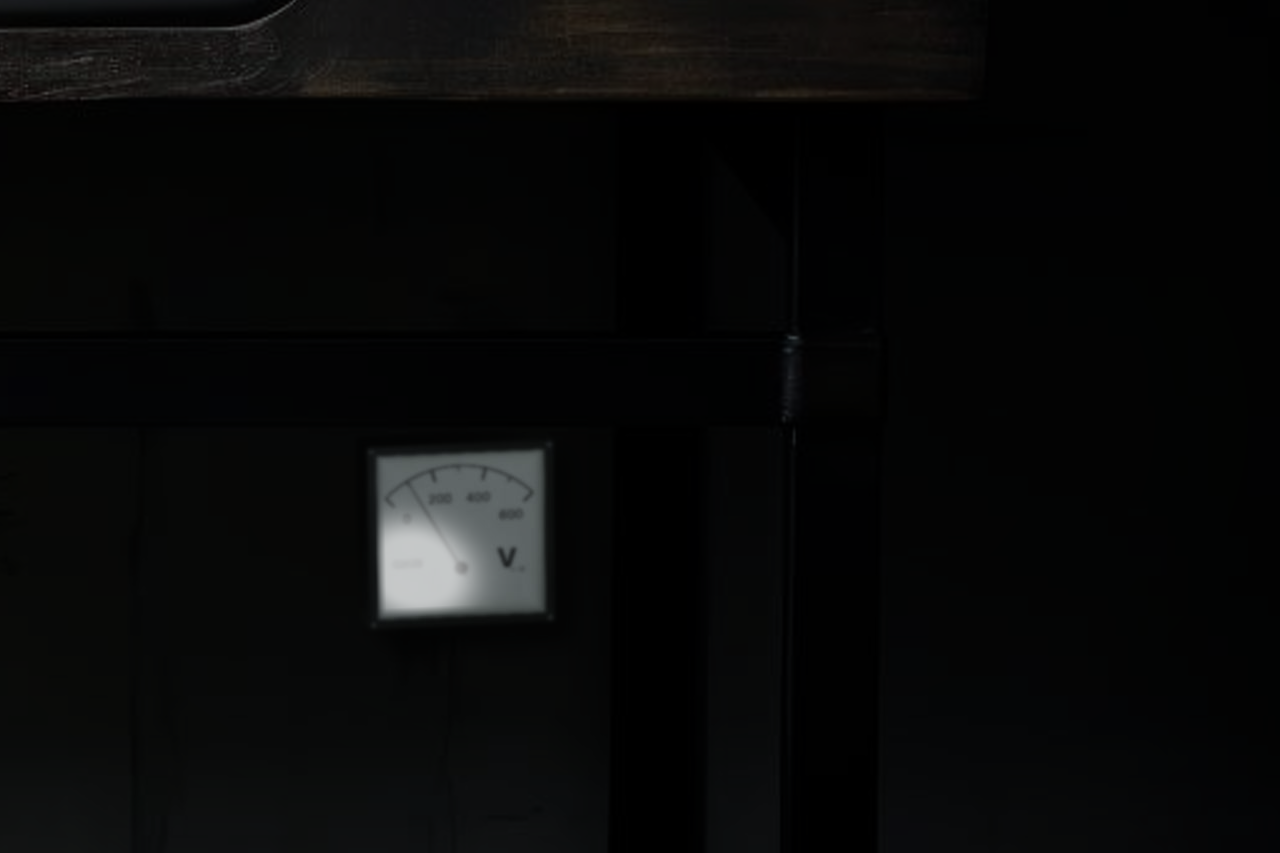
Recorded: 100 V
